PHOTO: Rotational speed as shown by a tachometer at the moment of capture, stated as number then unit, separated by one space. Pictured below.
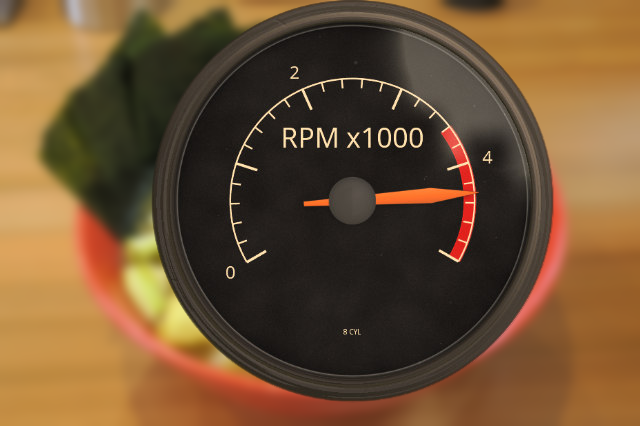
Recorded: 4300 rpm
